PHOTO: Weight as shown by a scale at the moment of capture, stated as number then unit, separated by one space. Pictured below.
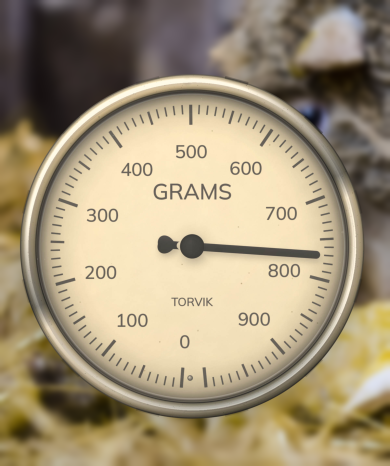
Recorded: 770 g
